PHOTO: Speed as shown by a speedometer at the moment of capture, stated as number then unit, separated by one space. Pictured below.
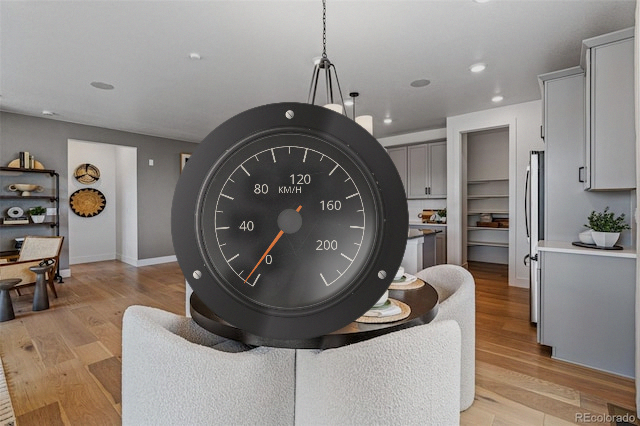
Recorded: 5 km/h
